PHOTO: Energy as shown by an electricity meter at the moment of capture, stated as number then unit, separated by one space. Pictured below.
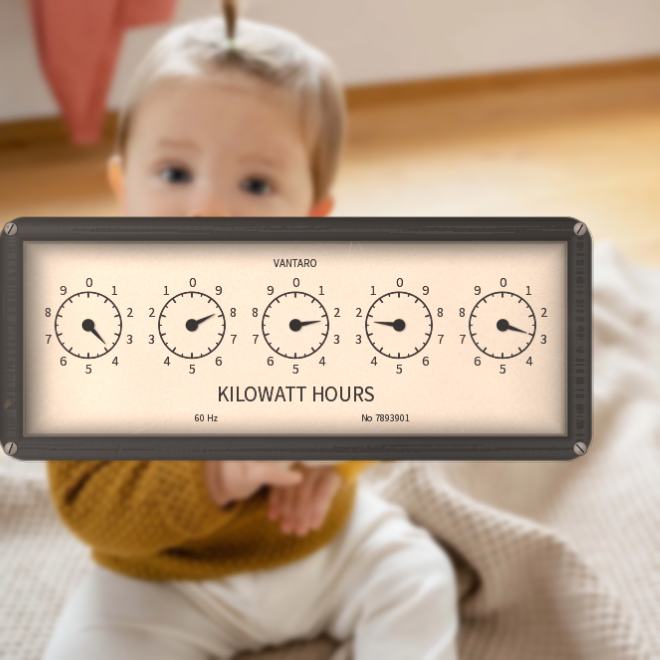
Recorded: 38223 kWh
